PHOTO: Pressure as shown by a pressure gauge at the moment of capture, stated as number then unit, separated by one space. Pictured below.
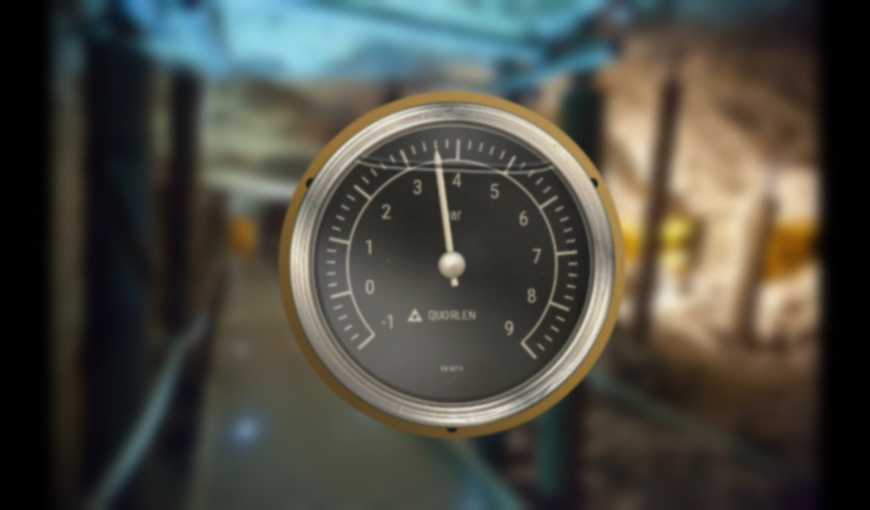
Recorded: 3.6 bar
